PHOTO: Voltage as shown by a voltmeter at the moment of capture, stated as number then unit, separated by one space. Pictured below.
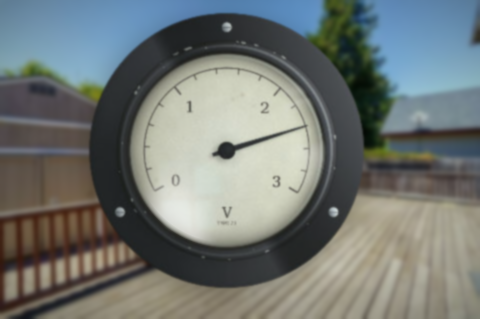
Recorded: 2.4 V
